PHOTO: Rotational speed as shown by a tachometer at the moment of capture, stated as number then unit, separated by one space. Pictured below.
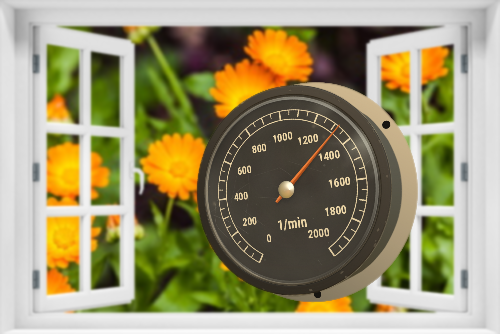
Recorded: 1325 rpm
